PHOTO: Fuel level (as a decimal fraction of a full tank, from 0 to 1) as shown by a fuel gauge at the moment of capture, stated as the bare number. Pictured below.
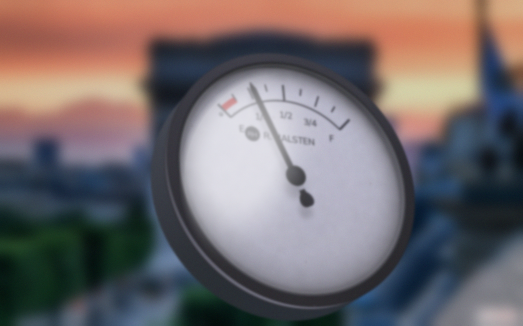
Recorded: 0.25
